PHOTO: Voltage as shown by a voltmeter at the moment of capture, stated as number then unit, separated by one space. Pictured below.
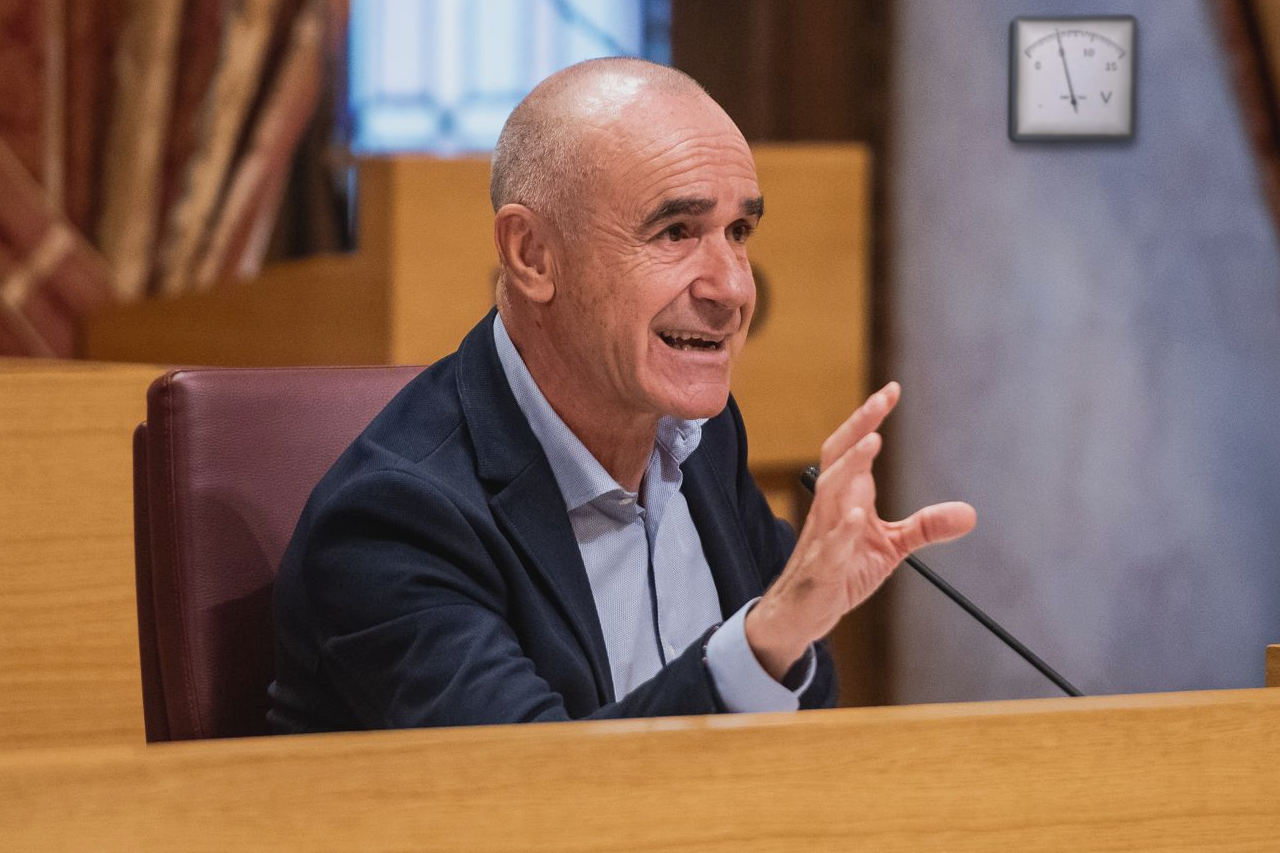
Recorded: 5 V
